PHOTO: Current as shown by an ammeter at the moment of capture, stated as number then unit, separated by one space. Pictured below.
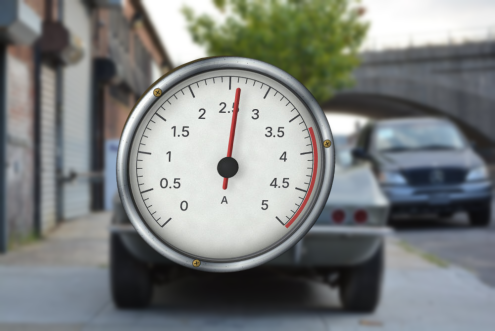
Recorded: 2.6 A
